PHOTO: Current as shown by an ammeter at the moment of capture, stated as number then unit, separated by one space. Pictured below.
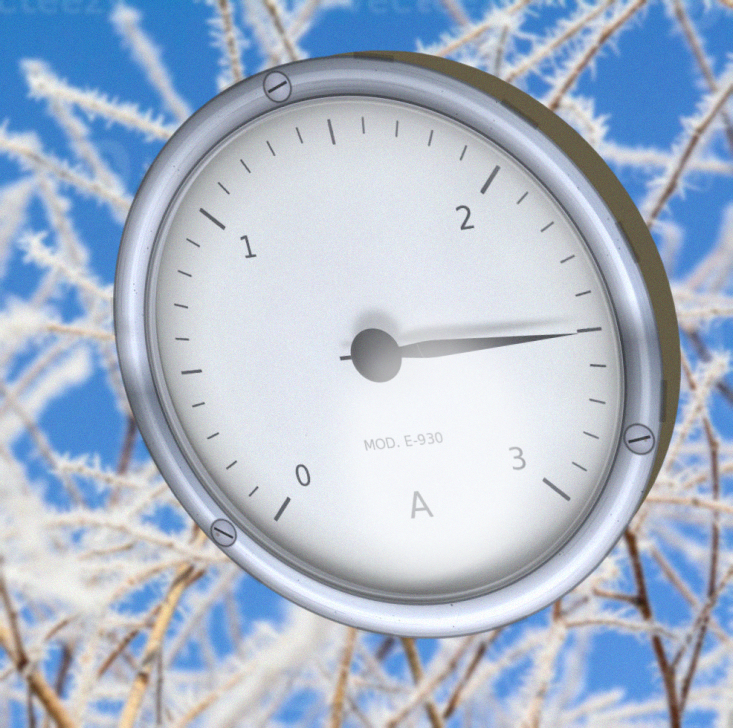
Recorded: 2.5 A
